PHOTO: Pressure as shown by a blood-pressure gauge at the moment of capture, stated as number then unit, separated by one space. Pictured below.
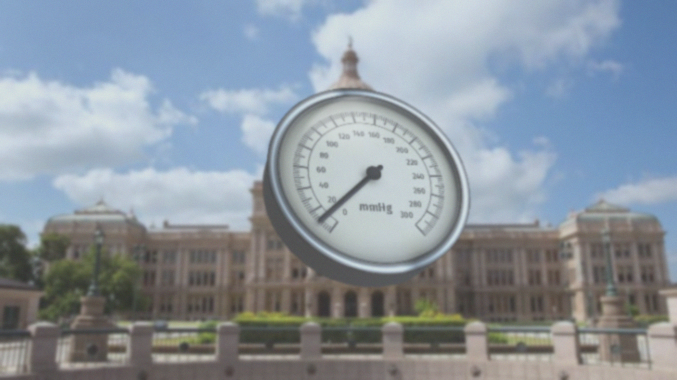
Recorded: 10 mmHg
